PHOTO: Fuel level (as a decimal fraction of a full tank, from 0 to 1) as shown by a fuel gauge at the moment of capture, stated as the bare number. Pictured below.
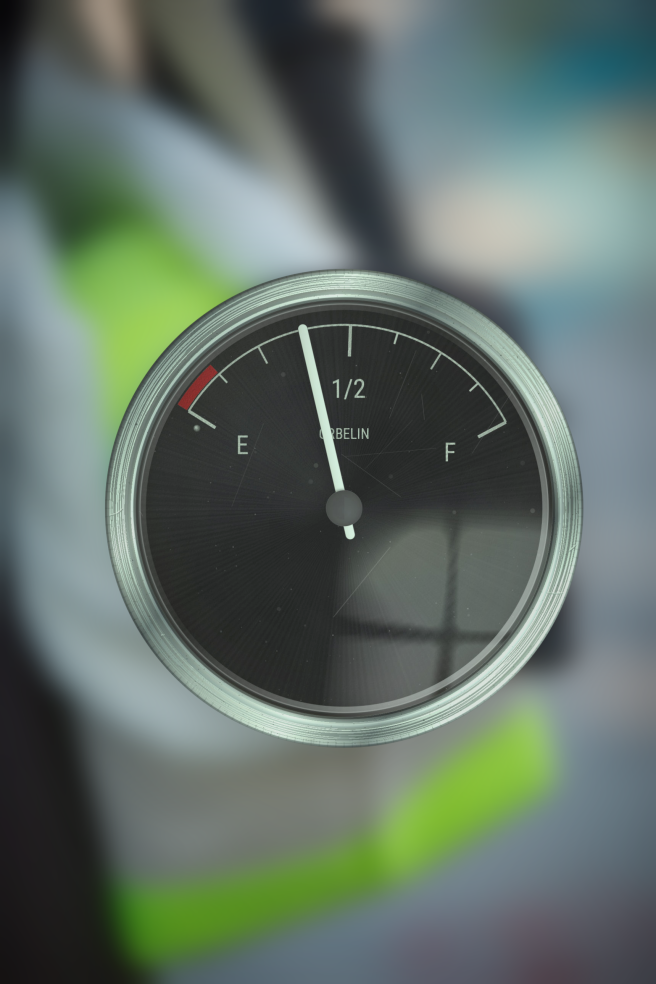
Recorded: 0.375
